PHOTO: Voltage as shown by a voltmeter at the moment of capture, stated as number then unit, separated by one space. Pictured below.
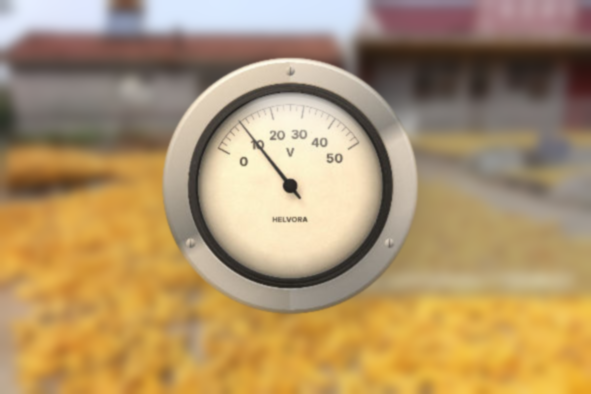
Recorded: 10 V
